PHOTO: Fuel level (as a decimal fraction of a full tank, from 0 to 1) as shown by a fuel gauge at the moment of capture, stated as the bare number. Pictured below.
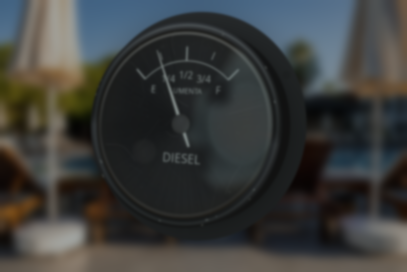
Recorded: 0.25
